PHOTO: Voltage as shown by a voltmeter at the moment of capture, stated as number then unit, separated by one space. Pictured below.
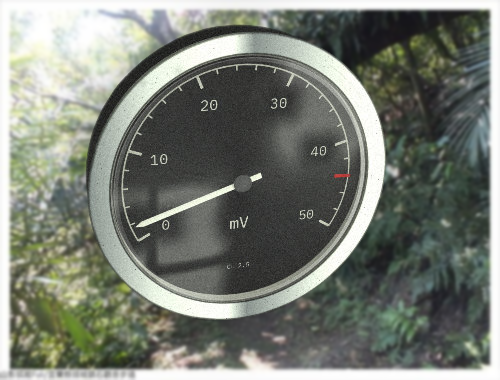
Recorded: 2 mV
